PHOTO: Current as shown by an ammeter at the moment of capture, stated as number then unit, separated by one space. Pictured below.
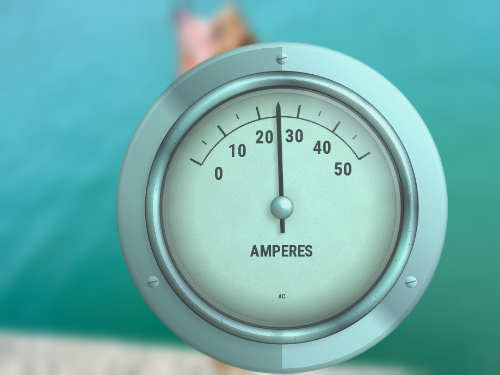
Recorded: 25 A
